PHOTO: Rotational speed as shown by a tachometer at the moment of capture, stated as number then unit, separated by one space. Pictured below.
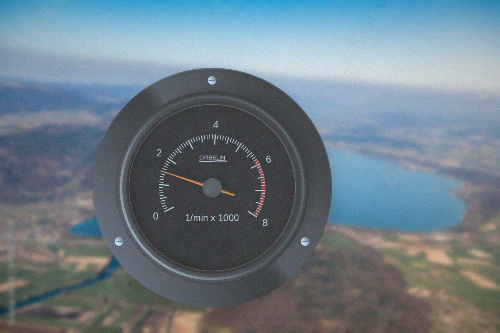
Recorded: 1500 rpm
